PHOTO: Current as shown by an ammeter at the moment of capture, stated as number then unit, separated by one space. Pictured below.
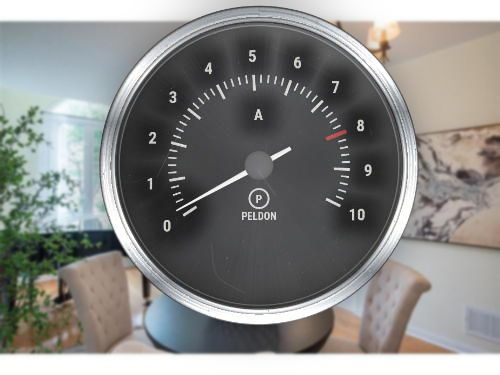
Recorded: 0.2 A
